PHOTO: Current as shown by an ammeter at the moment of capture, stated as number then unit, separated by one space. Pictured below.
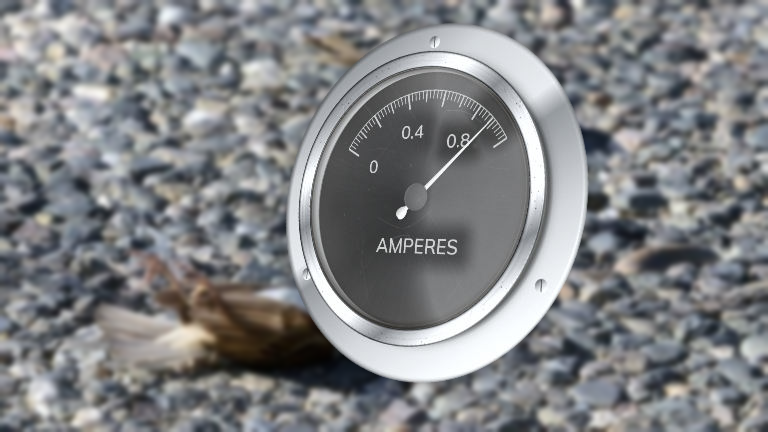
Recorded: 0.9 A
